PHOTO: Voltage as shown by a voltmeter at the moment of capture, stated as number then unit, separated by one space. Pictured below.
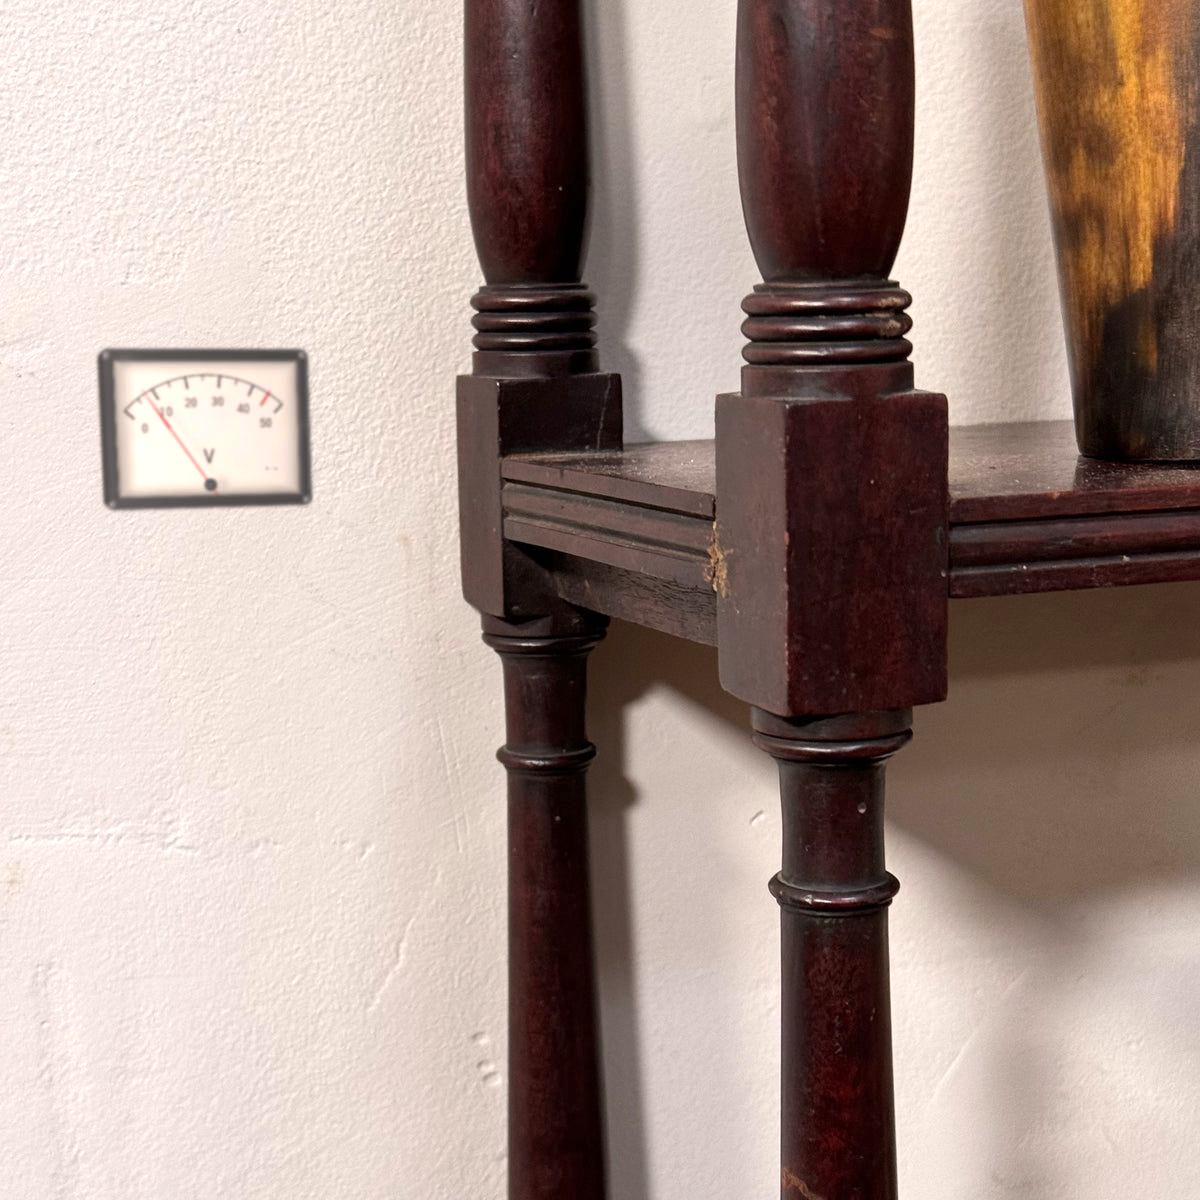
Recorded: 7.5 V
